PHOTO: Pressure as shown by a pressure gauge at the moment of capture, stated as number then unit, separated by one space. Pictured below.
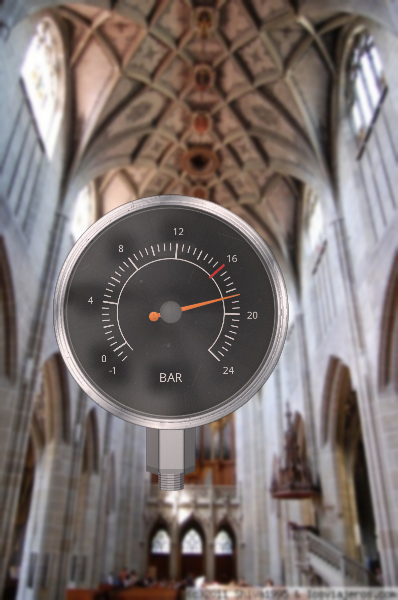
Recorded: 18.5 bar
